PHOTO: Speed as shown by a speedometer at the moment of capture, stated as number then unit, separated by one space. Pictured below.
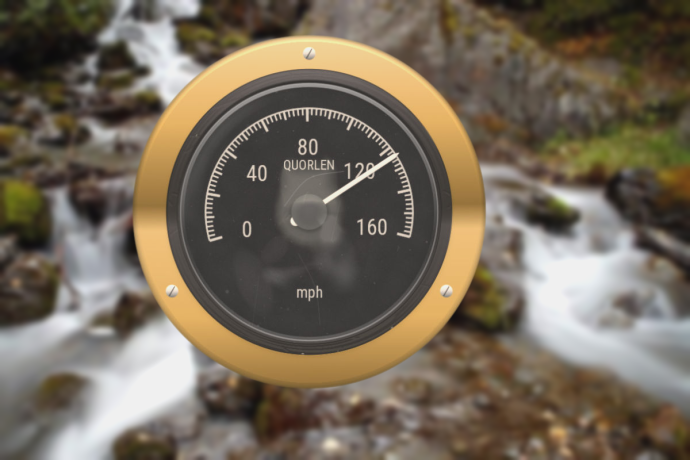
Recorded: 124 mph
